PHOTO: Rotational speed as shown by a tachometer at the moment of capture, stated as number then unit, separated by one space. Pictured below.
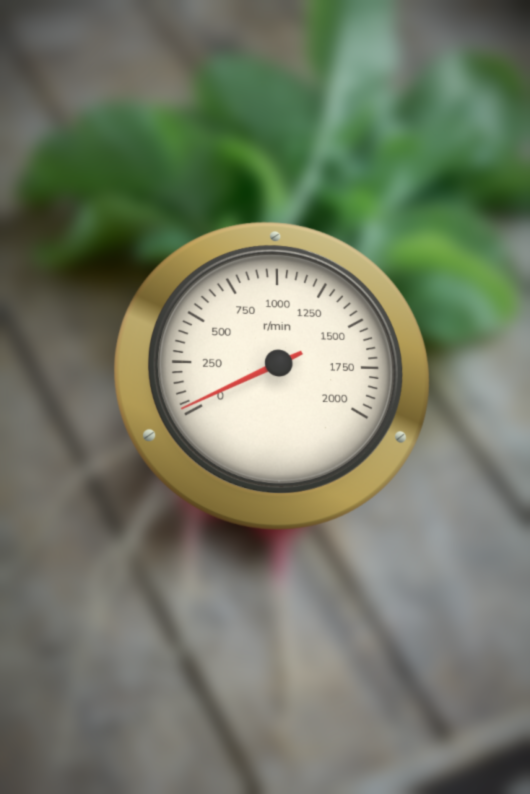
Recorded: 25 rpm
